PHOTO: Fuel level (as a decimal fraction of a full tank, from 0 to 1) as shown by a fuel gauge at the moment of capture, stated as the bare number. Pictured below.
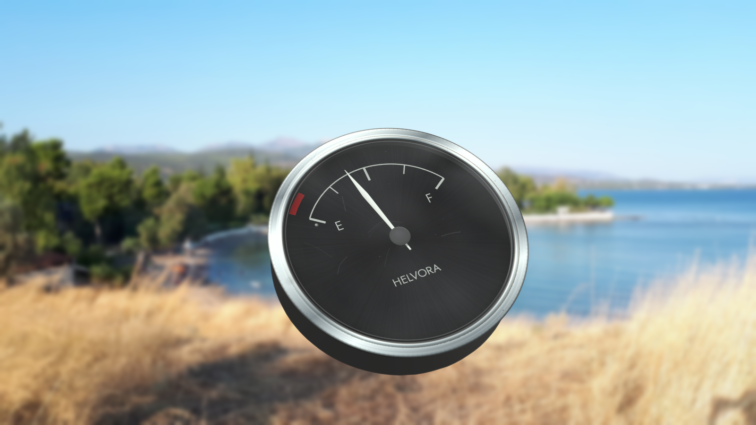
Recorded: 0.375
